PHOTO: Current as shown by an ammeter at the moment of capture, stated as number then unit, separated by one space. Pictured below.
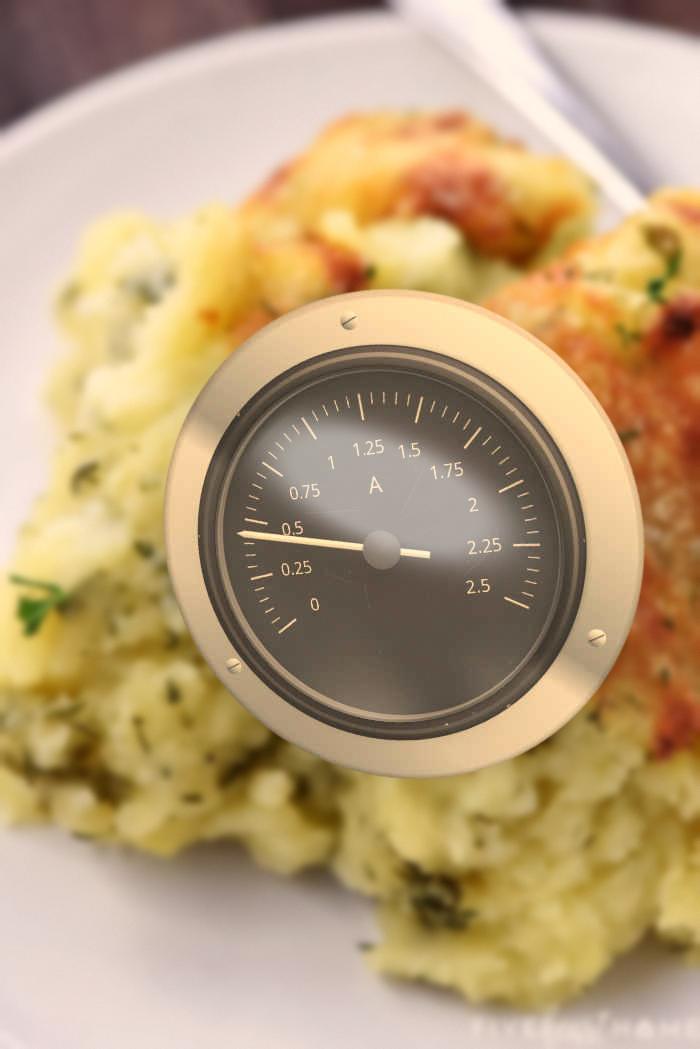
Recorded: 0.45 A
